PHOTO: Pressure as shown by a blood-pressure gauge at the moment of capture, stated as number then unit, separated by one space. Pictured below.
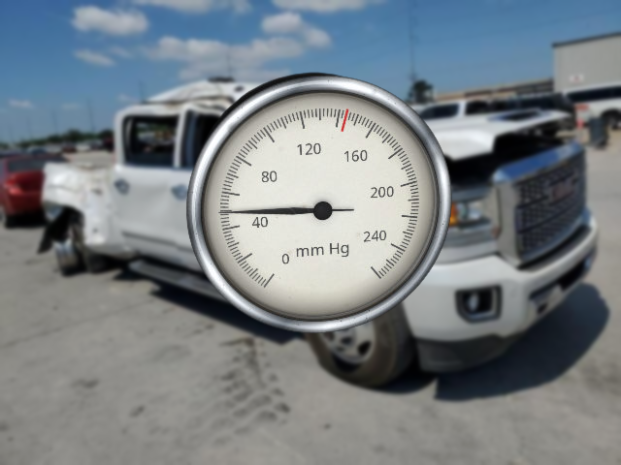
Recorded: 50 mmHg
